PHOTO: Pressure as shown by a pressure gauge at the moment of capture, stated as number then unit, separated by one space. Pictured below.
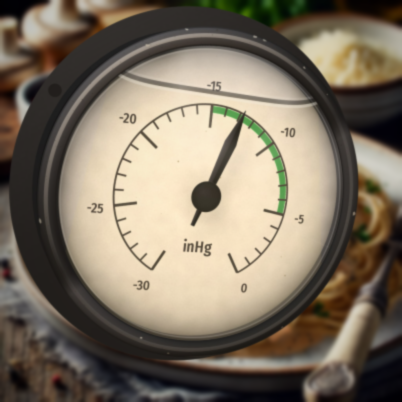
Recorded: -13 inHg
